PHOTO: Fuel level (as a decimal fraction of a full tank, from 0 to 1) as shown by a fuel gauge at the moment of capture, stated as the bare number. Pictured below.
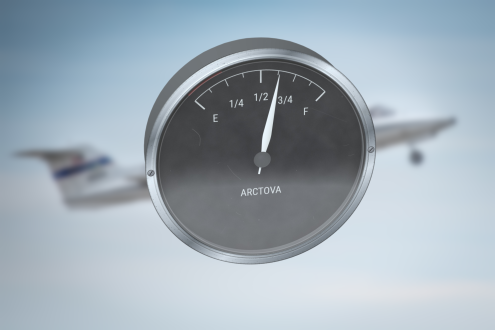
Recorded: 0.625
